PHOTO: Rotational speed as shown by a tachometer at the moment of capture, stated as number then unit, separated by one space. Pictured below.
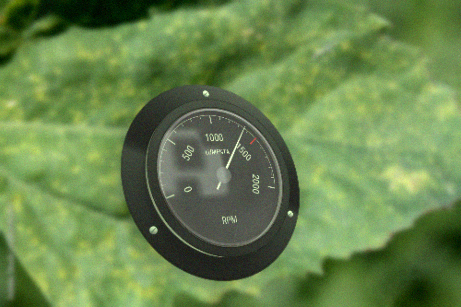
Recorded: 1350 rpm
